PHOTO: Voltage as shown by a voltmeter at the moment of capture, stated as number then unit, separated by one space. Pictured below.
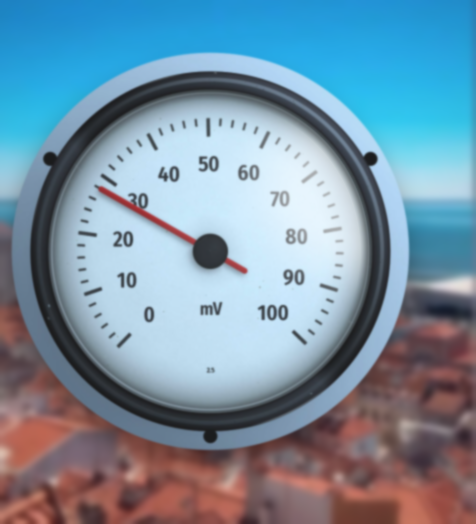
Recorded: 28 mV
